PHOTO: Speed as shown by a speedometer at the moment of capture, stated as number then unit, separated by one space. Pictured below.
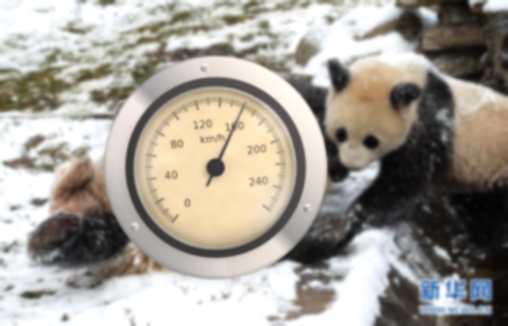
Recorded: 160 km/h
